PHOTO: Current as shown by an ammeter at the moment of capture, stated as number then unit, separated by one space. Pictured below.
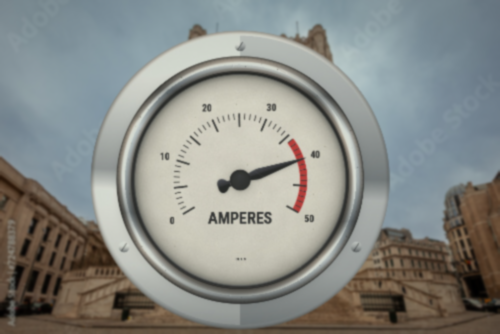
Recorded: 40 A
